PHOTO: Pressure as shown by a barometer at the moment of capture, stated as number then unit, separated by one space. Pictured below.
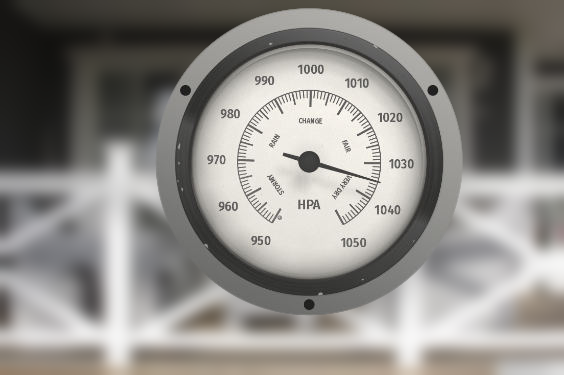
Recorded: 1035 hPa
